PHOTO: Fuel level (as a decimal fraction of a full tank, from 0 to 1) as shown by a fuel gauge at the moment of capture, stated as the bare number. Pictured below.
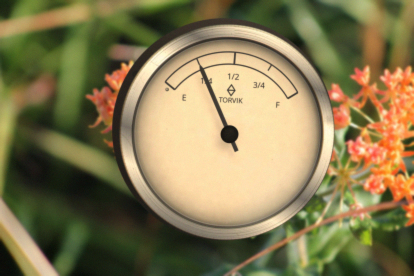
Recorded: 0.25
